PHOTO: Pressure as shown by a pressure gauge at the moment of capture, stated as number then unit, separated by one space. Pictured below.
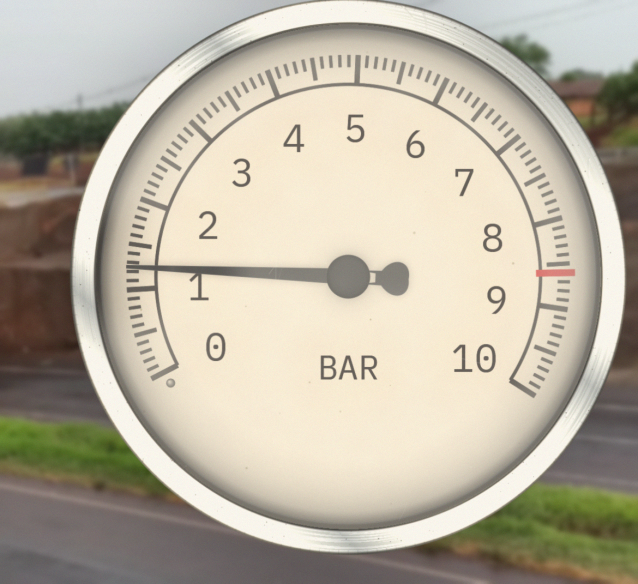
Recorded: 1.25 bar
